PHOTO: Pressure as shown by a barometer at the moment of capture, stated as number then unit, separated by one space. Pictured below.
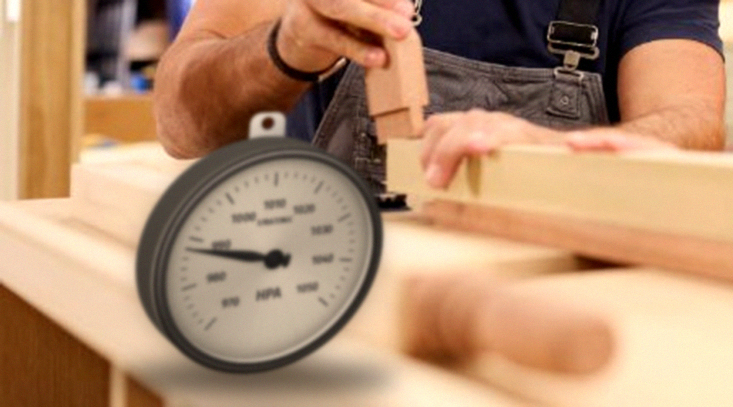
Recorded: 988 hPa
